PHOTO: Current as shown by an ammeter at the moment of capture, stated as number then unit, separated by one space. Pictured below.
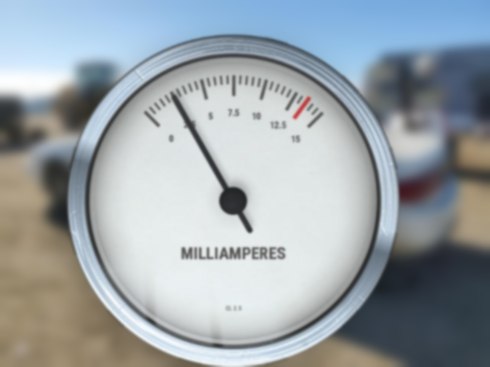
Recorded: 2.5 mA
